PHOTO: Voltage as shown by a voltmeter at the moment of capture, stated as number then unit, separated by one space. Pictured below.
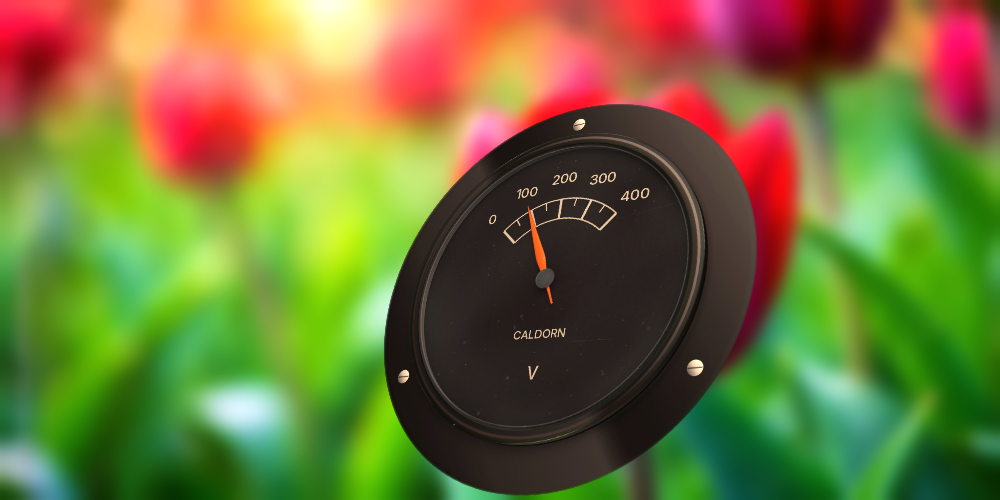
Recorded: 100 V
